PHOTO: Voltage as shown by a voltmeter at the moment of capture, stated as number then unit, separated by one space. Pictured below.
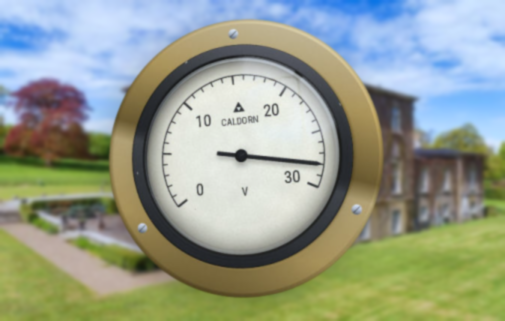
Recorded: 28 V
